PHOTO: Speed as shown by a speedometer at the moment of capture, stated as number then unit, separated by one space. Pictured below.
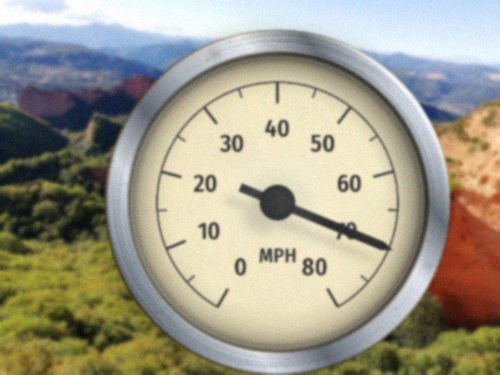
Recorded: 70 mph
